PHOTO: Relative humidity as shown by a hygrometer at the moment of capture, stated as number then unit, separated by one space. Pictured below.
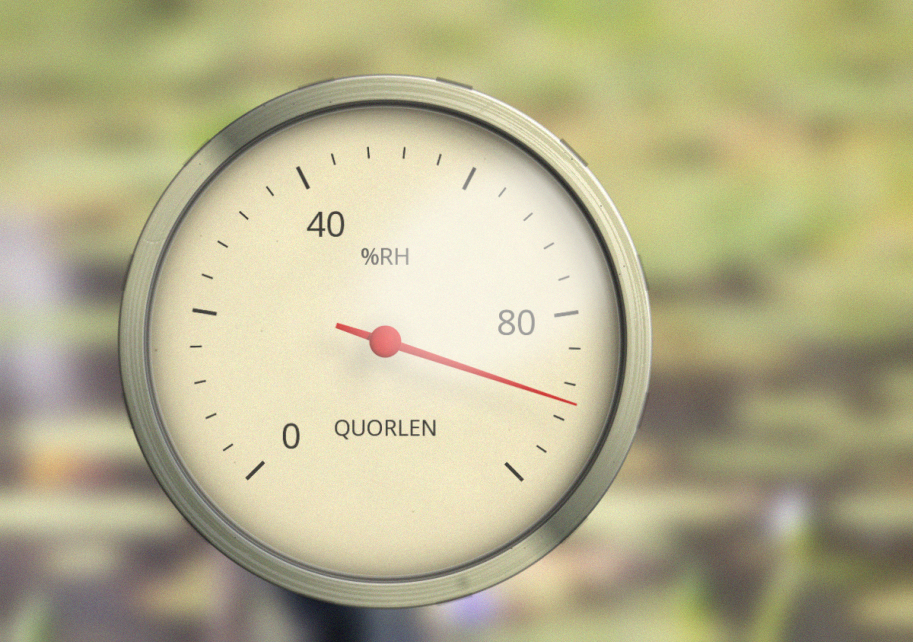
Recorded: 90 %
